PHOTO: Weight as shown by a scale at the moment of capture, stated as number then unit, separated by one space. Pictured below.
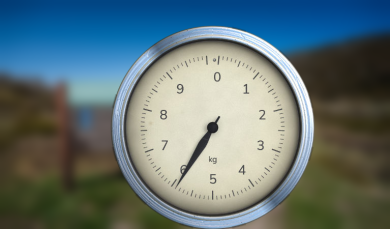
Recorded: 5.9 kg
